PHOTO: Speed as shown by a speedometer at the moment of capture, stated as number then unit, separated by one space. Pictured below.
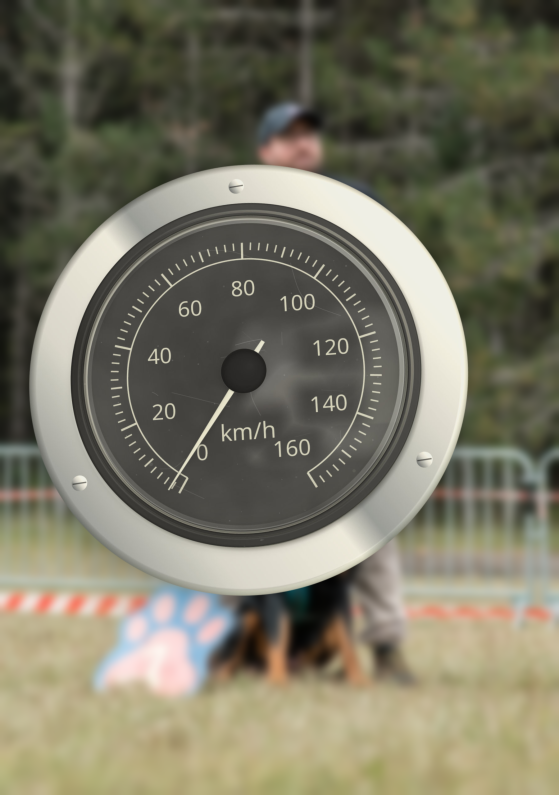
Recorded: 2 km/h
